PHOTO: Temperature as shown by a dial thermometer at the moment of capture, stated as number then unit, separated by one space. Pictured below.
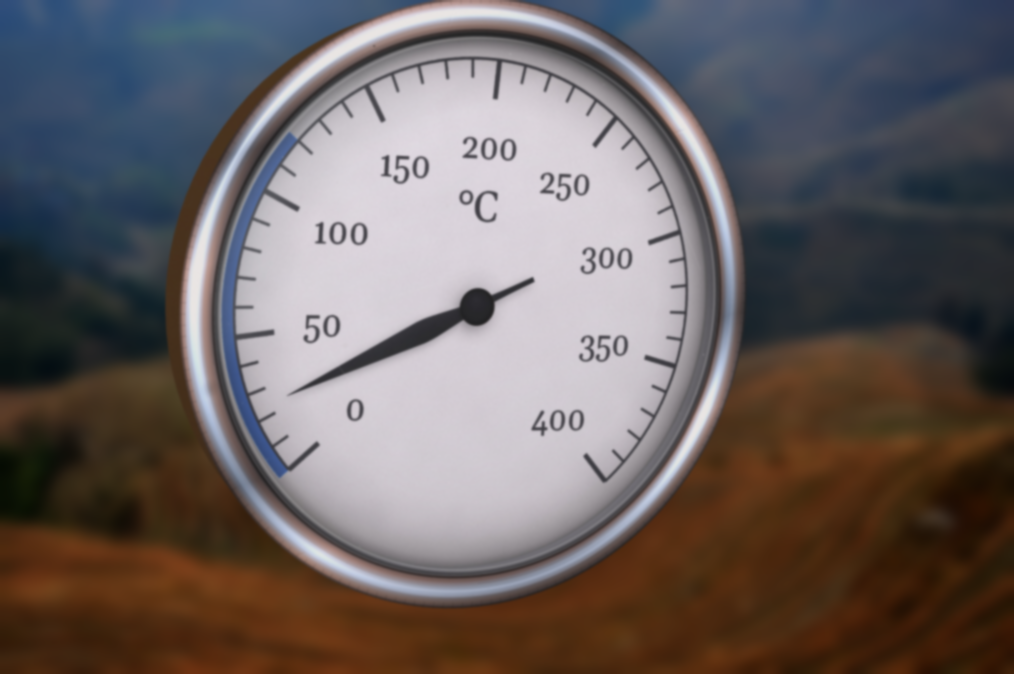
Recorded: 25 °C
